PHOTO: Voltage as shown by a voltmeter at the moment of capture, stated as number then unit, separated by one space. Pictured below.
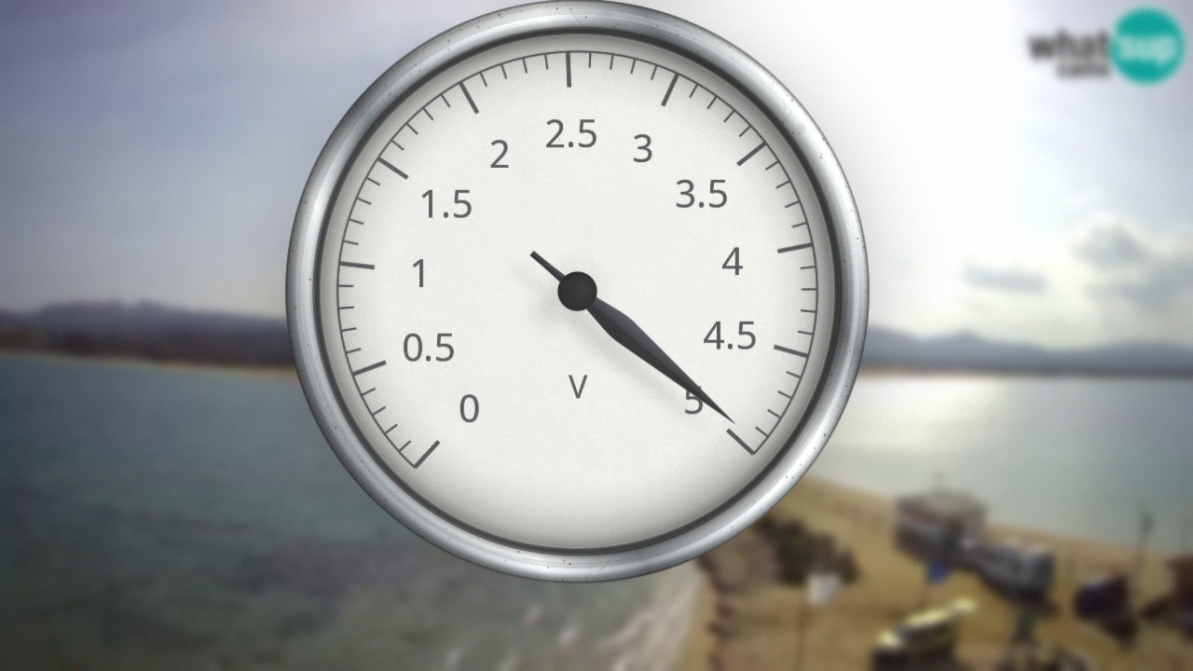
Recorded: 4.95 V
